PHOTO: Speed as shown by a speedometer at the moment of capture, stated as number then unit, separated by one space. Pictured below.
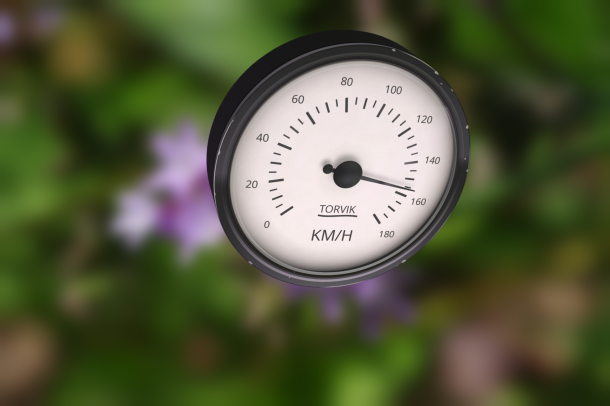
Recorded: 155 km/h
